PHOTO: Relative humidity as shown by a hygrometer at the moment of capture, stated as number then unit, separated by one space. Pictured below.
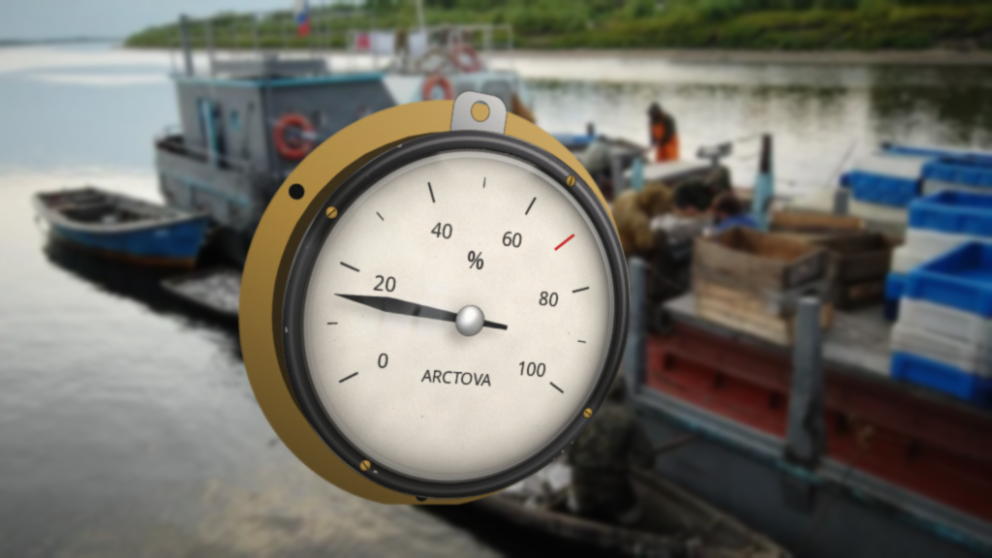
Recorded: 15 %
